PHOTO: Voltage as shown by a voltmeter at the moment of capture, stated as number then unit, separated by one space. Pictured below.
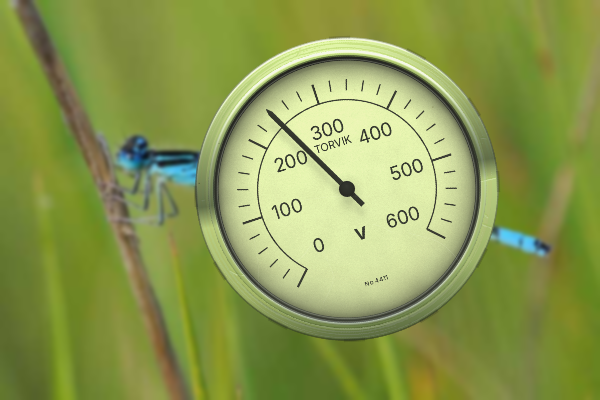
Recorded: 240 V
